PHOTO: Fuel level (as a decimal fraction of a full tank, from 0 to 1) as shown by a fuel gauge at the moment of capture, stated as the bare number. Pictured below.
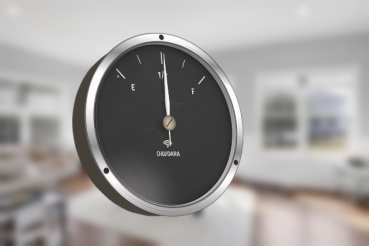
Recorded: 0.5
